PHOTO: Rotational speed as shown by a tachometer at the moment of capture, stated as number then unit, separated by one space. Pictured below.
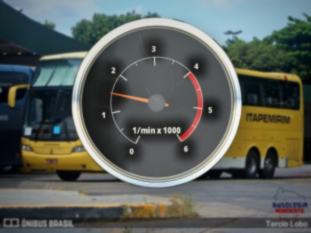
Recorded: 1500 rpm
